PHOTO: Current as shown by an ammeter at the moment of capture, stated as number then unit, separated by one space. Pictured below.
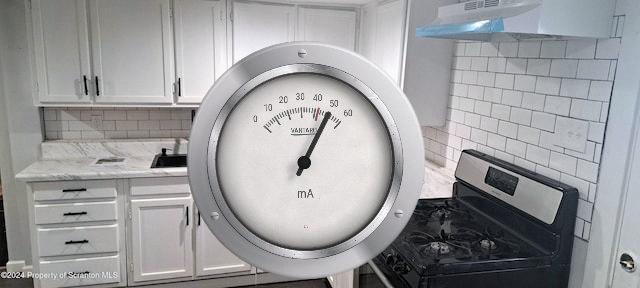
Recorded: 50 mA
